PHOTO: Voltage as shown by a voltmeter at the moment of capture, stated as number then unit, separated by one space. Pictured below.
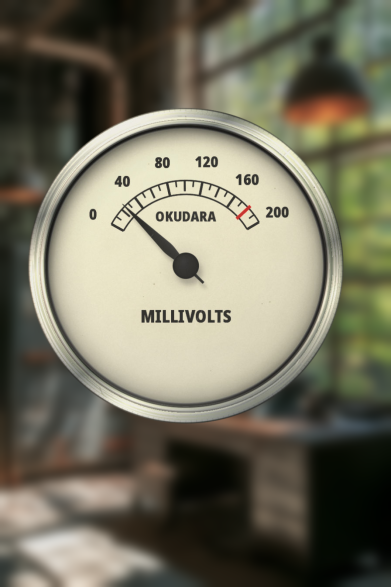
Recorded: 25 mV
